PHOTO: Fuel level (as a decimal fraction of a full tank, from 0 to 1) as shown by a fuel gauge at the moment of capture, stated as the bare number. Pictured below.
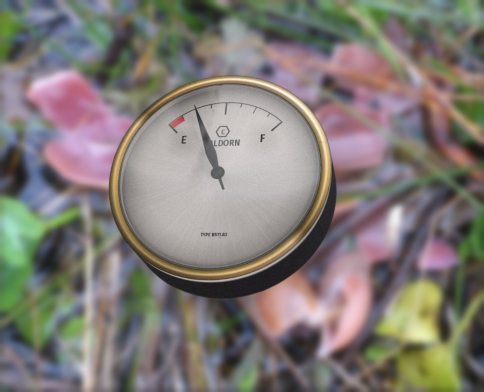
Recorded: 0.25
